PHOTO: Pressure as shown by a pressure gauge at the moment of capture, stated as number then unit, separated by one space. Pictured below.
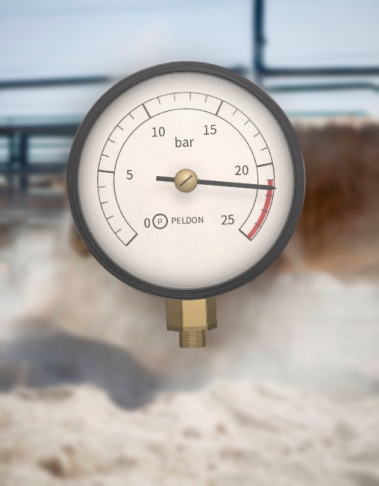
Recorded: 21.5 bar
